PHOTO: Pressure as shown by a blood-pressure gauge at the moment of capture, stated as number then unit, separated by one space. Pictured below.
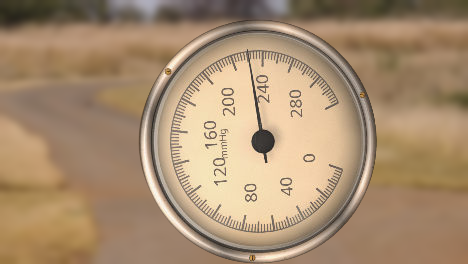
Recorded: 230 mmHg
